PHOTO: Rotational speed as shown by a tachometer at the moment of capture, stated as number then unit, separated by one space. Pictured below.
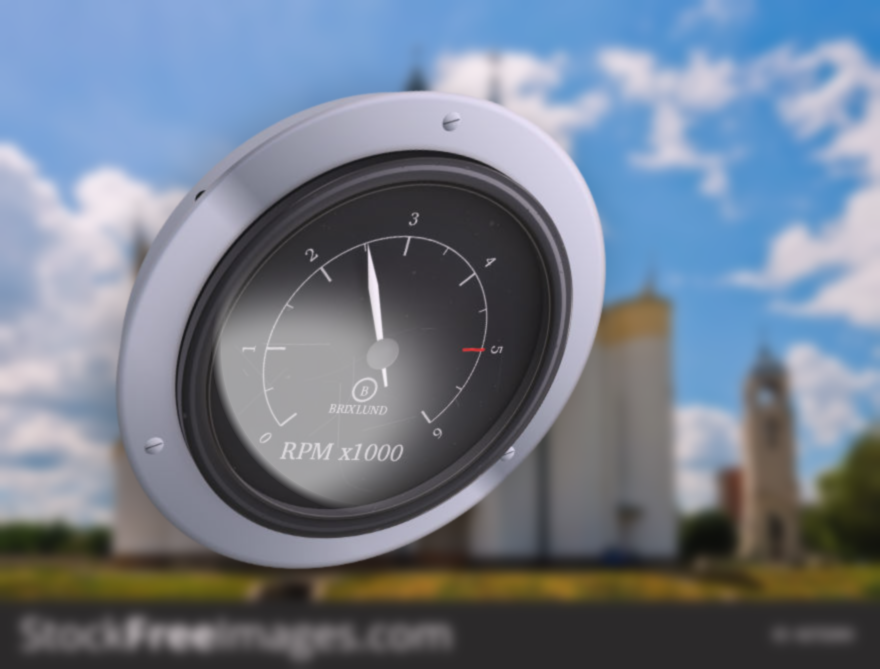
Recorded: 2500 rpm
